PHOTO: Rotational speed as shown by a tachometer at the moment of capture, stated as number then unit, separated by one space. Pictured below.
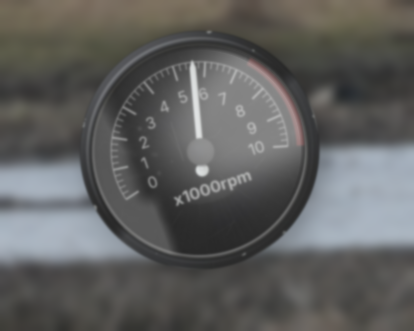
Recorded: 5600 rpm
